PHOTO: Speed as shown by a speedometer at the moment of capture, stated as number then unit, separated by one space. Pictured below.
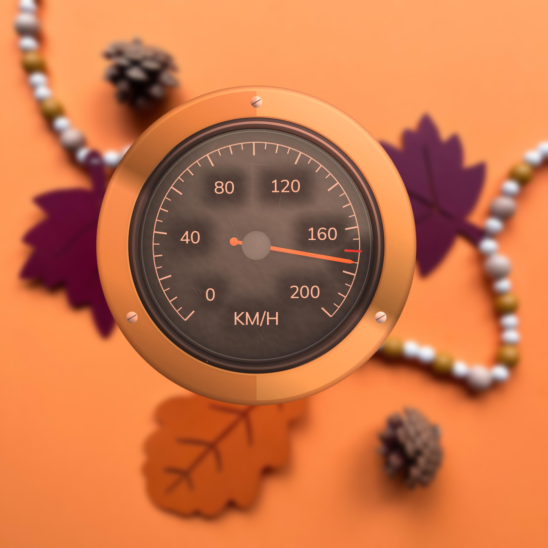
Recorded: 175 km/h
